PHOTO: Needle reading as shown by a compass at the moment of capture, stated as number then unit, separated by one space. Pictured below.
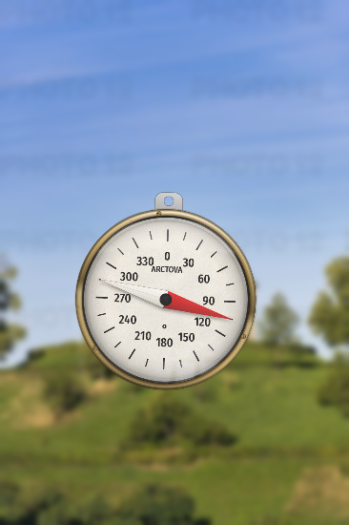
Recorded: 105 °
